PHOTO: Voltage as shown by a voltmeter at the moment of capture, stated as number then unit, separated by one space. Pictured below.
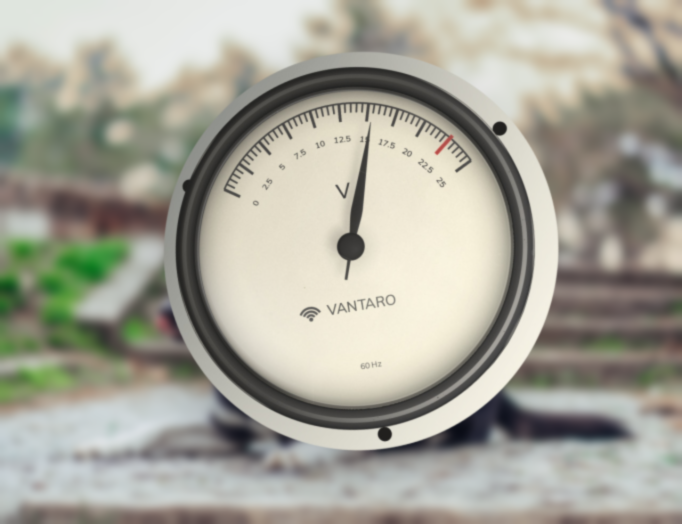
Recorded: 15.5 V
